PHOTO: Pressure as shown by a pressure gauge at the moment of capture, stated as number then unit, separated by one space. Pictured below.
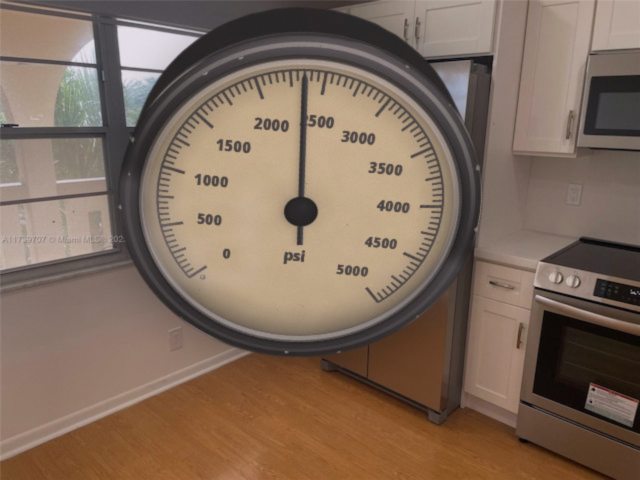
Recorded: 2350 psi
